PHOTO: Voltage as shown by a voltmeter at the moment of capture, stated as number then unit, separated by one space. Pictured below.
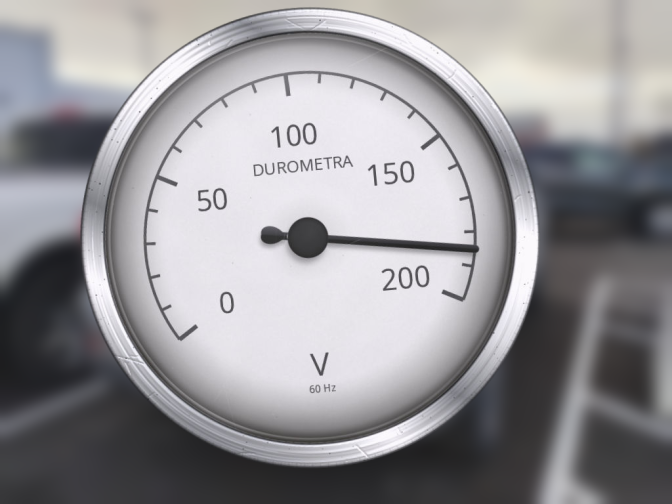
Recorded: 185 V
